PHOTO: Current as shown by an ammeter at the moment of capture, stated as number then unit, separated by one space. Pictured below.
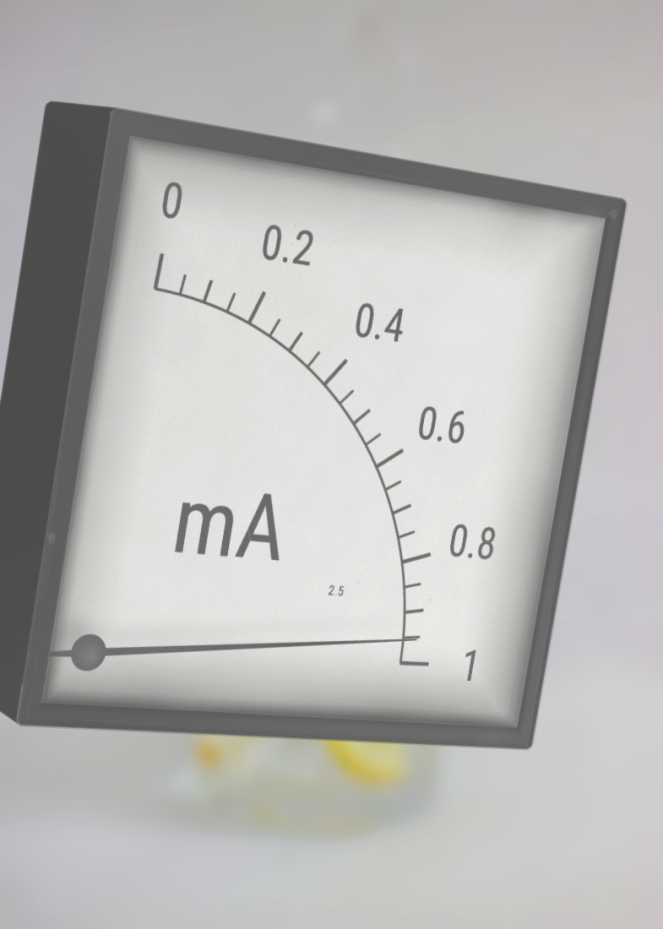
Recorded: 0.95 mA
